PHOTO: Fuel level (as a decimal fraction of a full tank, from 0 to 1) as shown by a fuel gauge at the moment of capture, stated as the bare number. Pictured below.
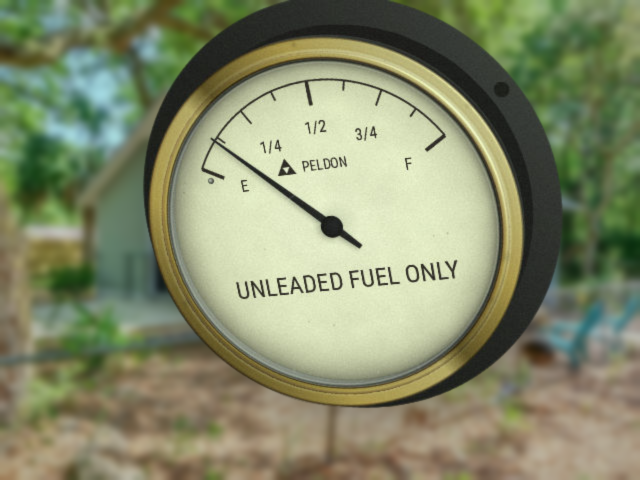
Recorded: 0.125
